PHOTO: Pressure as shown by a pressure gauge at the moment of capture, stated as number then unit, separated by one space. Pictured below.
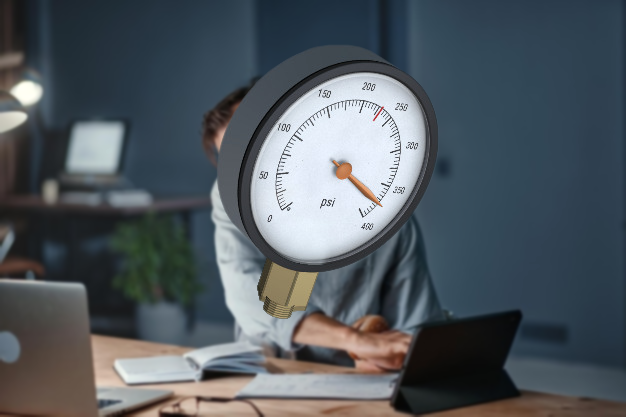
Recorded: 375 psi
